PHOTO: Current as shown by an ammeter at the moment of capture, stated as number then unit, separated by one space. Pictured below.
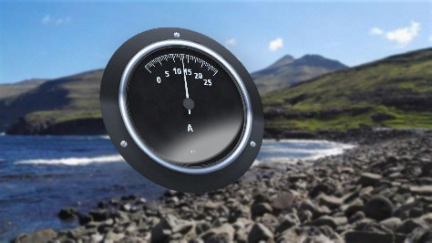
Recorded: 12.5 A
